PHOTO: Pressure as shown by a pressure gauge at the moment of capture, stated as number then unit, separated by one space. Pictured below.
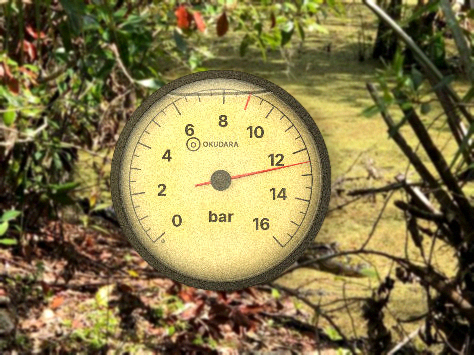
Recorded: 12.5 bar
